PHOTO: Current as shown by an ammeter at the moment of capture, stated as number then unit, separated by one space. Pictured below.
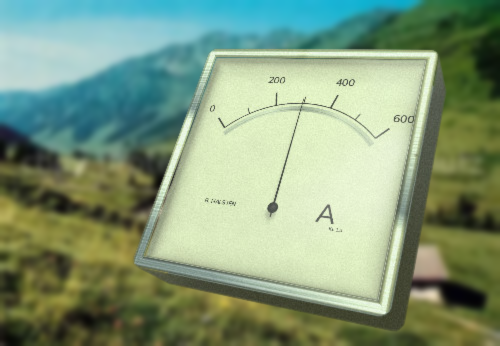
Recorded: 300 A
